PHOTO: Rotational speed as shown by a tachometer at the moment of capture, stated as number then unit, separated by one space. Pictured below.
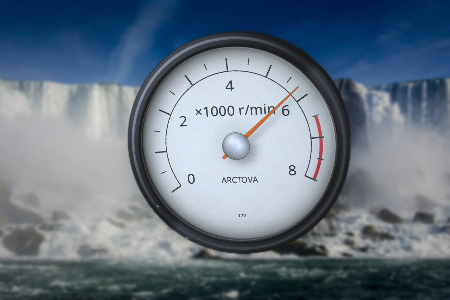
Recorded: 5750 rpm
